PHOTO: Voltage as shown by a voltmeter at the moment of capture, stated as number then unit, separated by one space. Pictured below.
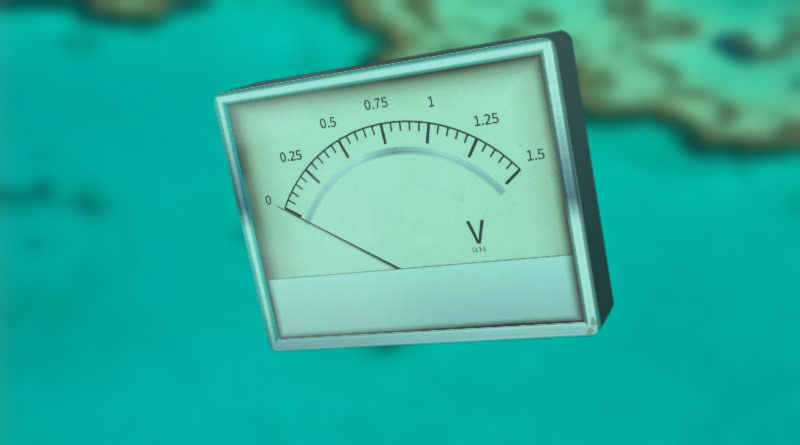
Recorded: 0 V
